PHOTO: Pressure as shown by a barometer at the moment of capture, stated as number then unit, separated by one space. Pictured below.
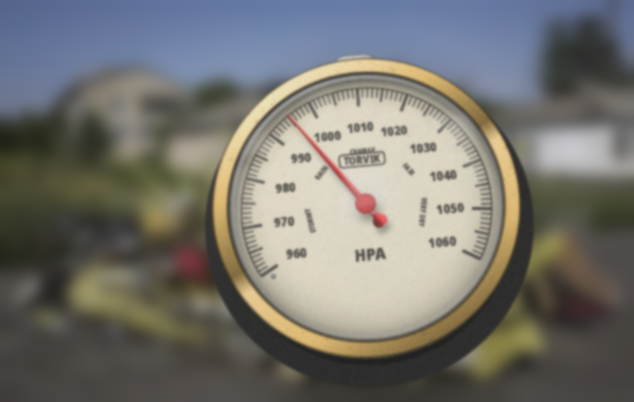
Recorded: 995 hPa
